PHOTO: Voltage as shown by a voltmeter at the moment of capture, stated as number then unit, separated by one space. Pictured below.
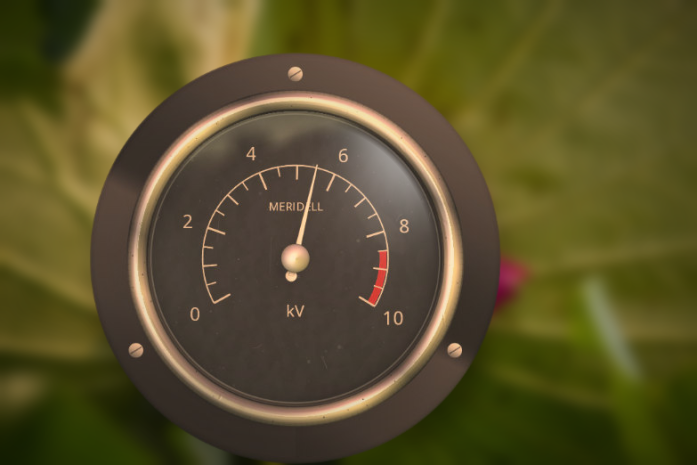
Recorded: 5.5 kV
